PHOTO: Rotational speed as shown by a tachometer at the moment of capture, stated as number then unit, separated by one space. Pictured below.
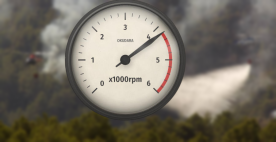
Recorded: 4200 rpm
